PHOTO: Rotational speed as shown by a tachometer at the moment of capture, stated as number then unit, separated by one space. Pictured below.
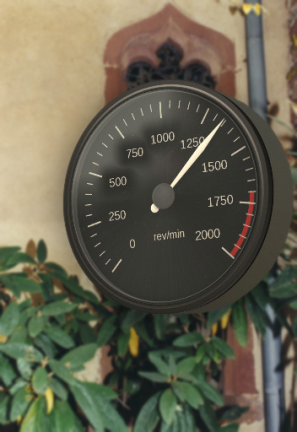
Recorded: 1350 rpm
